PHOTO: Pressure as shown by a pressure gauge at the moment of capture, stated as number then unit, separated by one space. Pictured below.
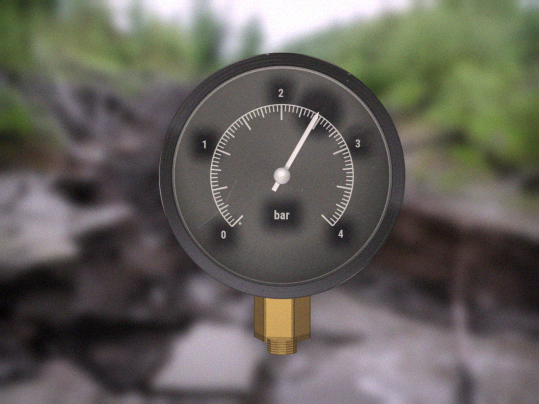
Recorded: 2.45 bar
